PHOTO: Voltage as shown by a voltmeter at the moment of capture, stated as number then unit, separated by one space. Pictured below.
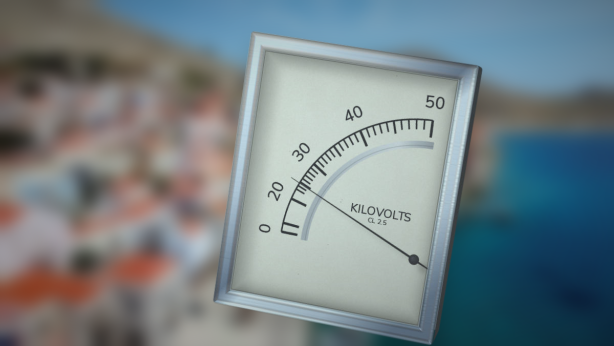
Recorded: 25 kV
